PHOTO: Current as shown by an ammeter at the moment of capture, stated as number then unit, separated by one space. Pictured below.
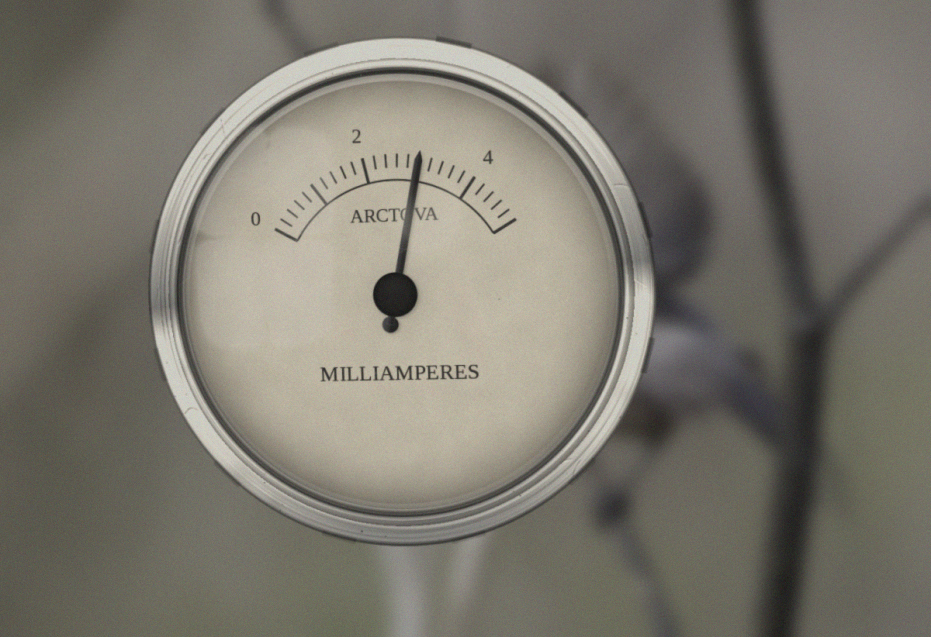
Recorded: 3 mA
